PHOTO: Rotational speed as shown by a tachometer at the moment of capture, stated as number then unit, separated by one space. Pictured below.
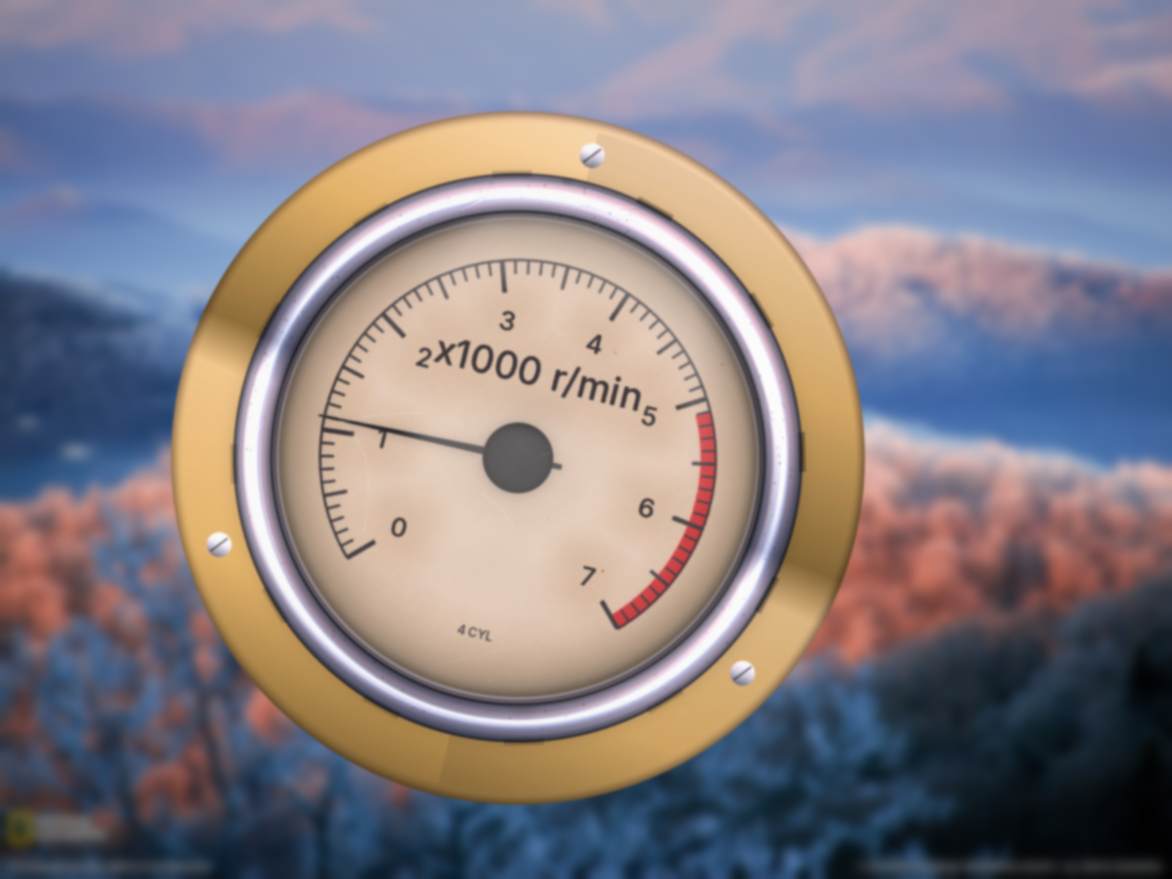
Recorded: 1100 rpm
